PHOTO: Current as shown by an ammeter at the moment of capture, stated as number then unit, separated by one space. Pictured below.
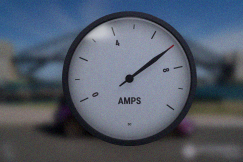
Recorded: 7 A
